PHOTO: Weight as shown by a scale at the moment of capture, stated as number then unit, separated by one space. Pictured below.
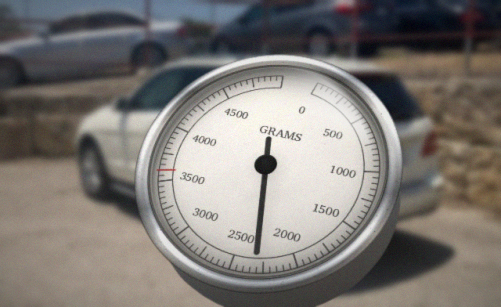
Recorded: 2300 g
